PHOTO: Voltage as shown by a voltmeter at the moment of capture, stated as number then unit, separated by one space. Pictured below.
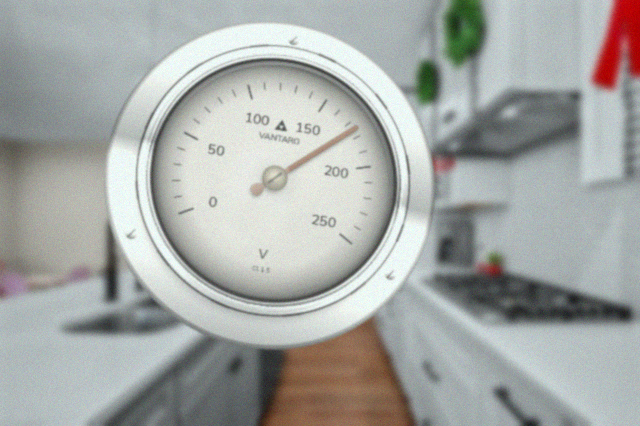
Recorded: 175 V
